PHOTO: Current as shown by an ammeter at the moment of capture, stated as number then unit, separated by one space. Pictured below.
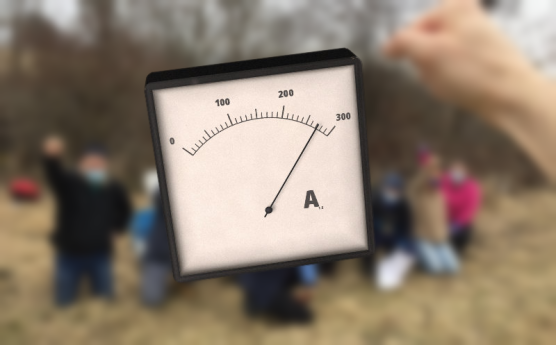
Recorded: 270 A
